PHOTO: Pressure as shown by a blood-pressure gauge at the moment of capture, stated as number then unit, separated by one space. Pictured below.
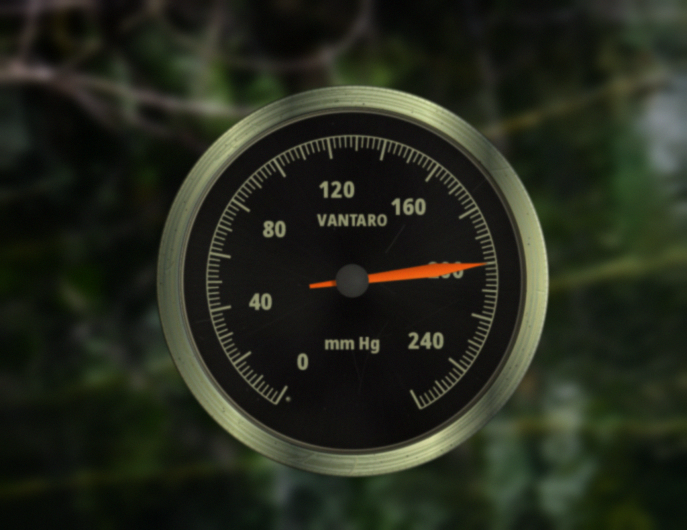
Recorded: 200 mmHg
